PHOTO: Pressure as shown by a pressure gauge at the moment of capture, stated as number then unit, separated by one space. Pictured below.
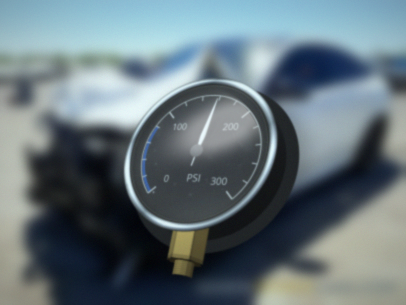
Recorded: 160 psi
